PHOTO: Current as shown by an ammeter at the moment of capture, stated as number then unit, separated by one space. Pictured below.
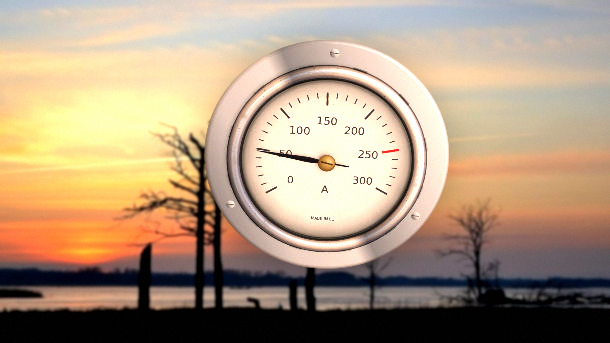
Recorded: 50 A
